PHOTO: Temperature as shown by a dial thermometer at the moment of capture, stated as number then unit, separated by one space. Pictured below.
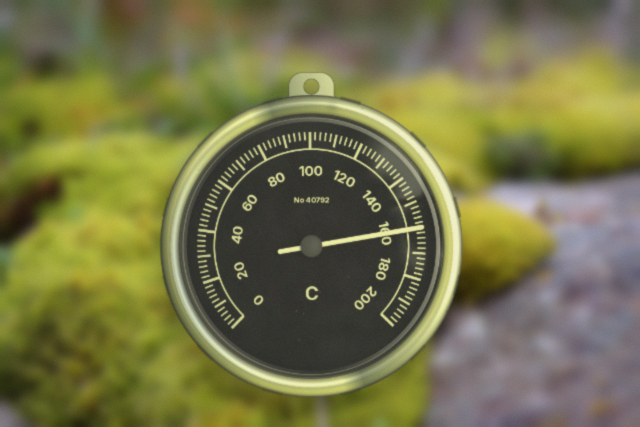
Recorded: 160 °C
